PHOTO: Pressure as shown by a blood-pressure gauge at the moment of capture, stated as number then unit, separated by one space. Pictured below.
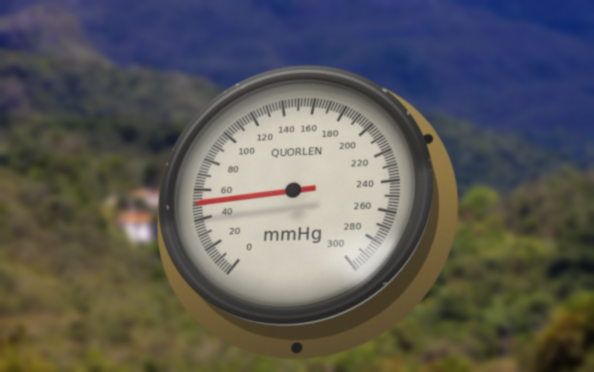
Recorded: 50 mmHg
